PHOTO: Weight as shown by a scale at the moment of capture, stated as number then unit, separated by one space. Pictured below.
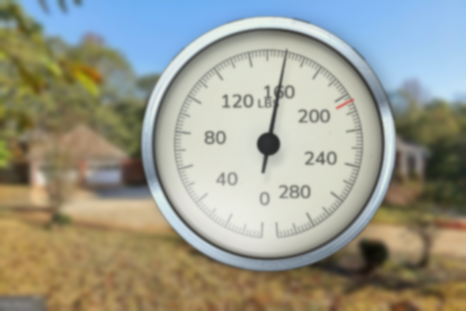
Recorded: 160 lb
